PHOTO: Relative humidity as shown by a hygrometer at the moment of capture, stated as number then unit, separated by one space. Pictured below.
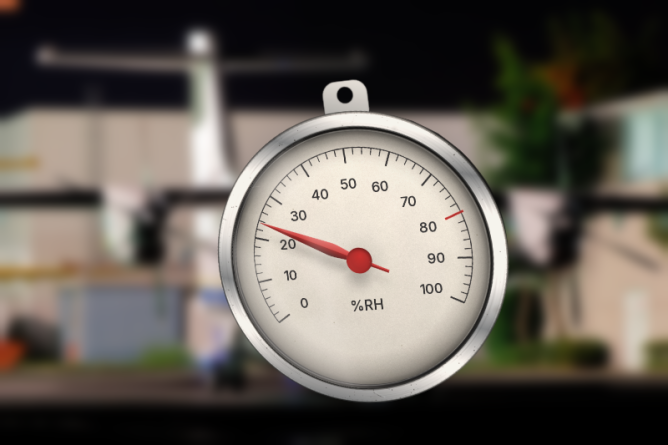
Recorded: 24 %
